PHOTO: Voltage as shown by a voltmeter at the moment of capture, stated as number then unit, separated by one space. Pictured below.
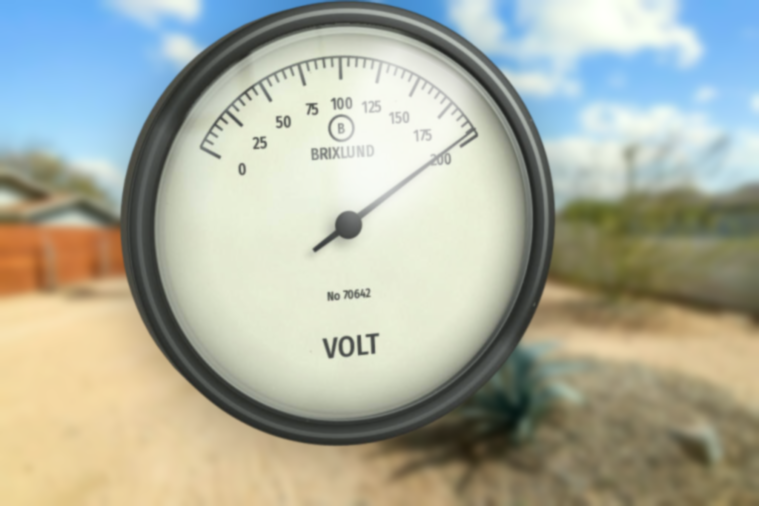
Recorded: 195 V
